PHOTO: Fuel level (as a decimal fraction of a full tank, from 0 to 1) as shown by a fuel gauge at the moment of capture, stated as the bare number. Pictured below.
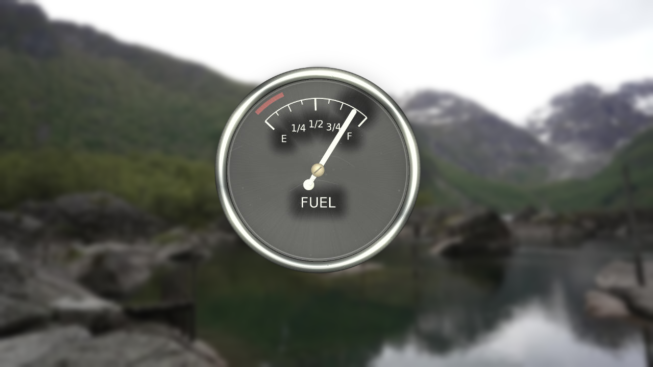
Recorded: 0.875
